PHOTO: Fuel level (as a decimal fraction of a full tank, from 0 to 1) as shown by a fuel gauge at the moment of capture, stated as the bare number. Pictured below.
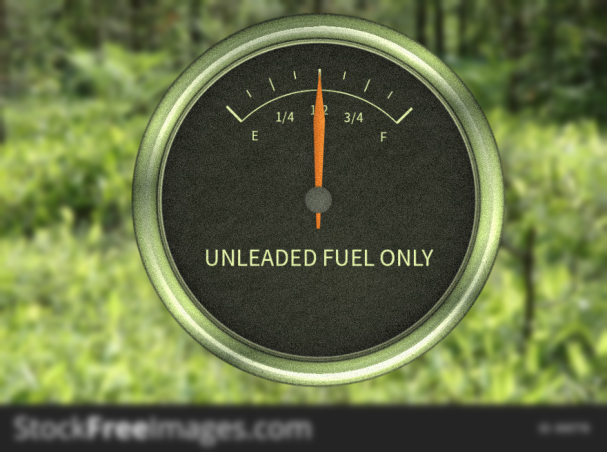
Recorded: 0.5
